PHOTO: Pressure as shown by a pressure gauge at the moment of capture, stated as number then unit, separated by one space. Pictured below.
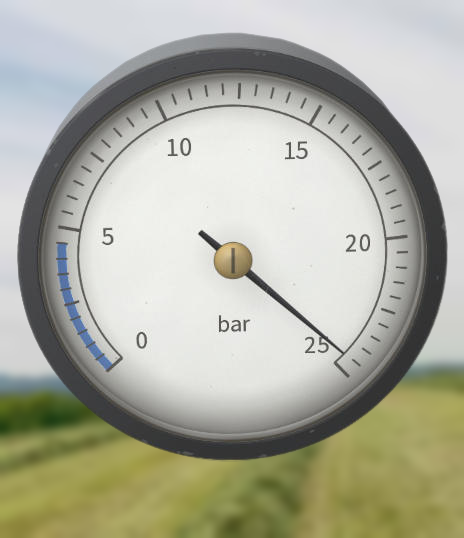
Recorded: 24.5 bar
